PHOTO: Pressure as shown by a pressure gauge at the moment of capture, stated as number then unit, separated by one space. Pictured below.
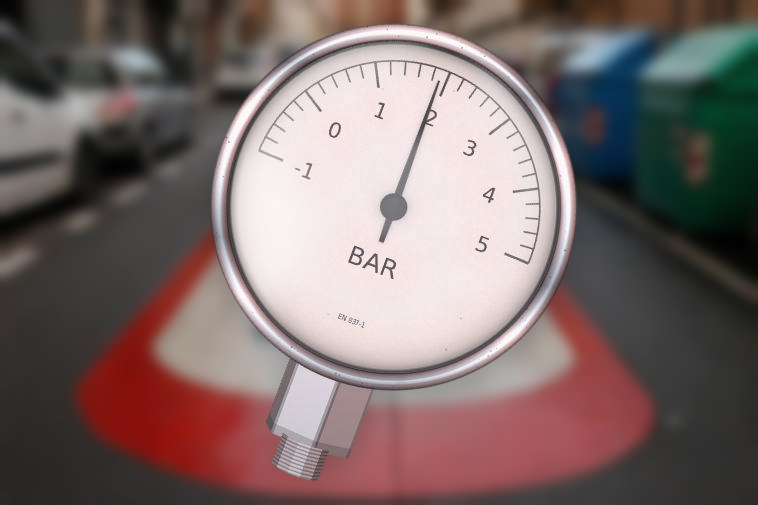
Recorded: 1.9 bar
